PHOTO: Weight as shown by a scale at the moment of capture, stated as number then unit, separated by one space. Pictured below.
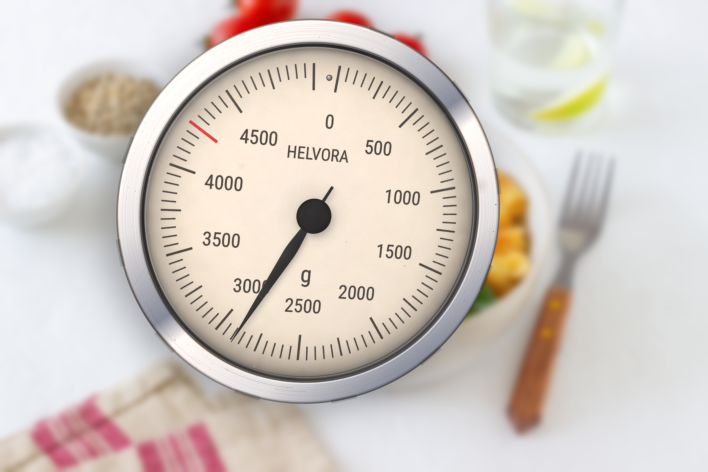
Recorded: 2900 g
